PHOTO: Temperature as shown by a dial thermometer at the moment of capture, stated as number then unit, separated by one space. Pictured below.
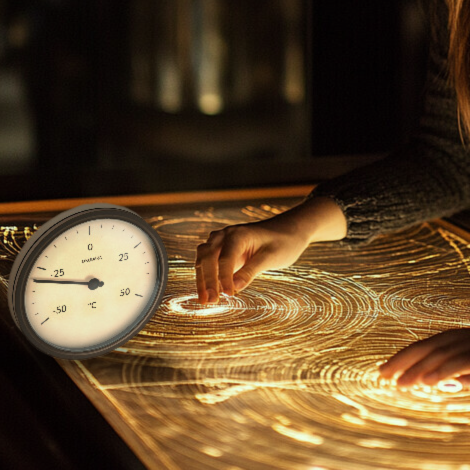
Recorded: -30 °C
